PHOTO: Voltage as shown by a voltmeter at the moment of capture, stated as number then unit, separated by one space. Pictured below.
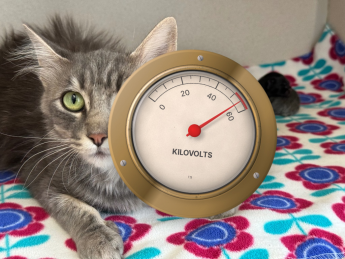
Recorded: 55 kV
